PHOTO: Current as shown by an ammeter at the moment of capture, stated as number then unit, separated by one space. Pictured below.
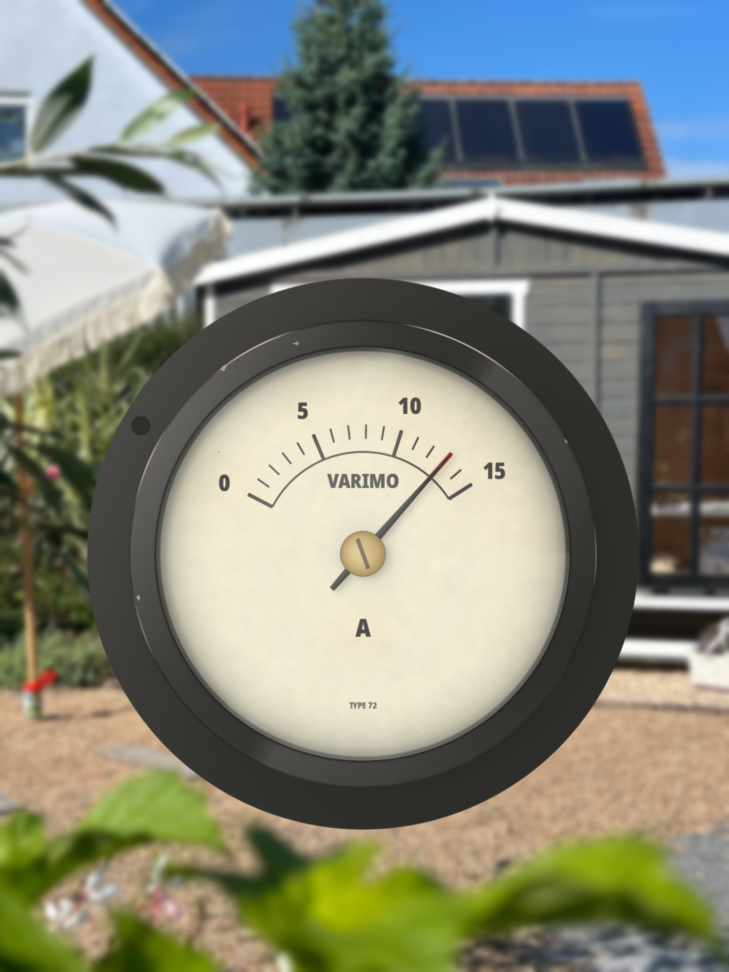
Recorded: 13 A
